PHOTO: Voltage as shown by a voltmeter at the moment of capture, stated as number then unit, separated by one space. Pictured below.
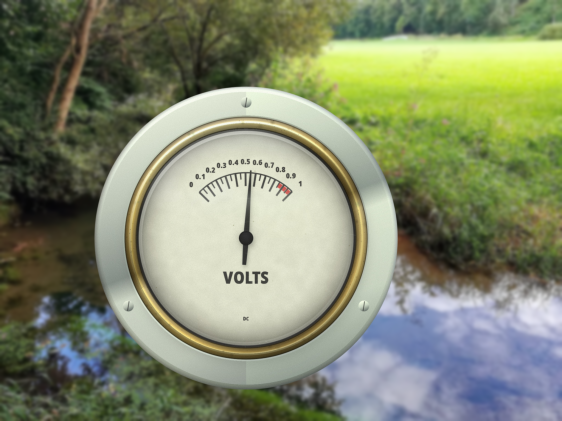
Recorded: 0.55 V
